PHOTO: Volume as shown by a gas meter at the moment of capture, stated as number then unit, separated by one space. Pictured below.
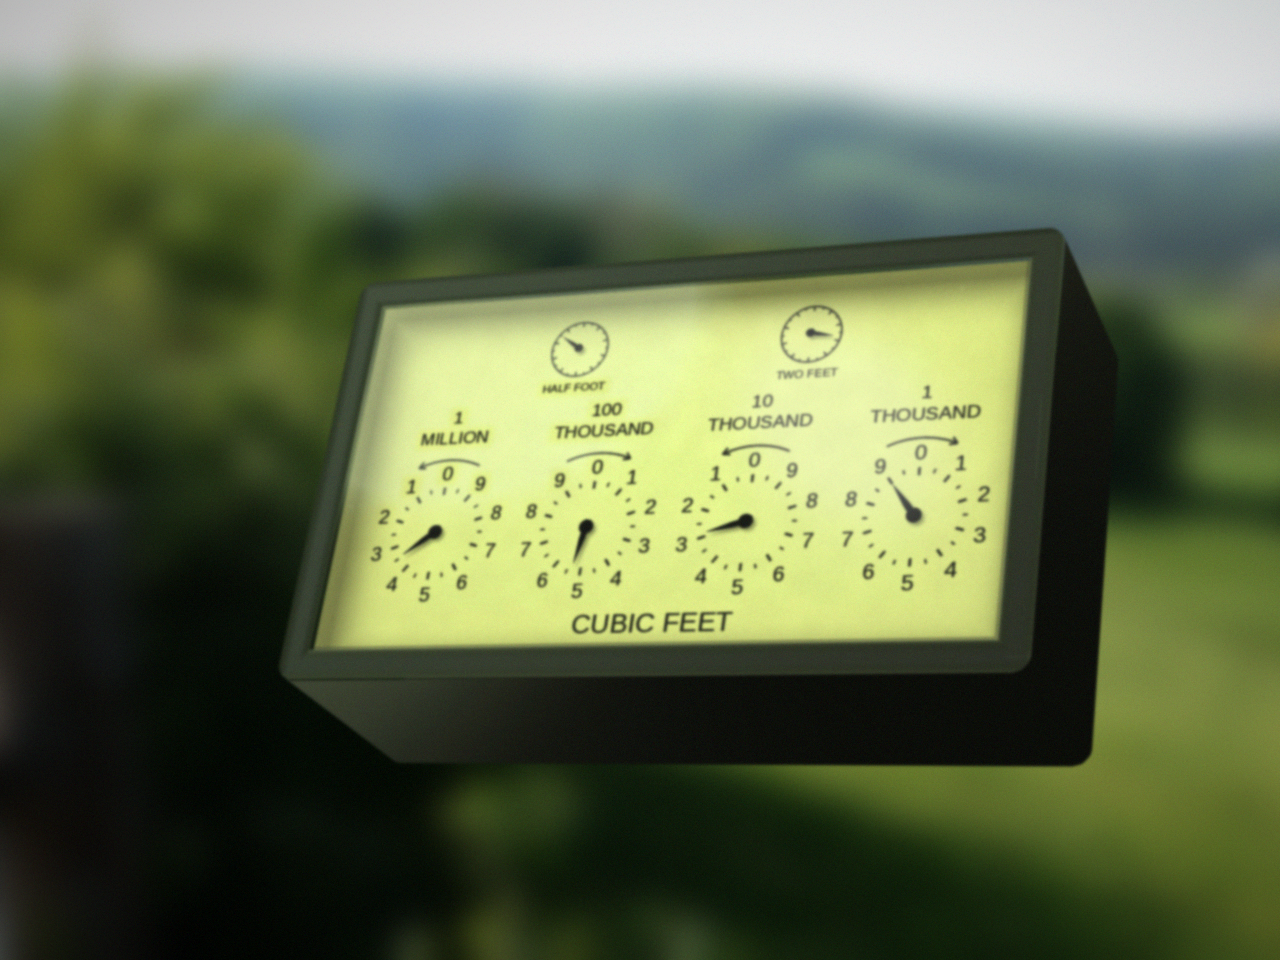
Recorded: 352900 ft³
